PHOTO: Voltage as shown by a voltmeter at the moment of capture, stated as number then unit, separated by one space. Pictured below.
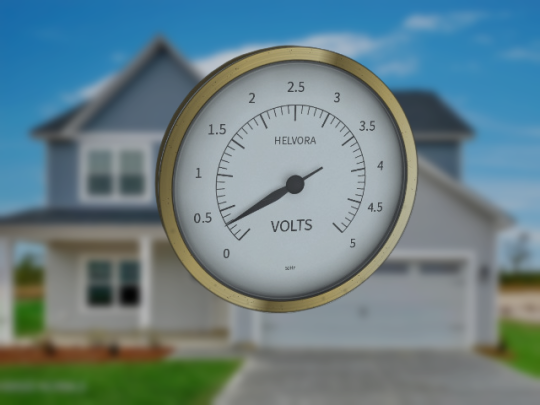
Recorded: 0.3 V
